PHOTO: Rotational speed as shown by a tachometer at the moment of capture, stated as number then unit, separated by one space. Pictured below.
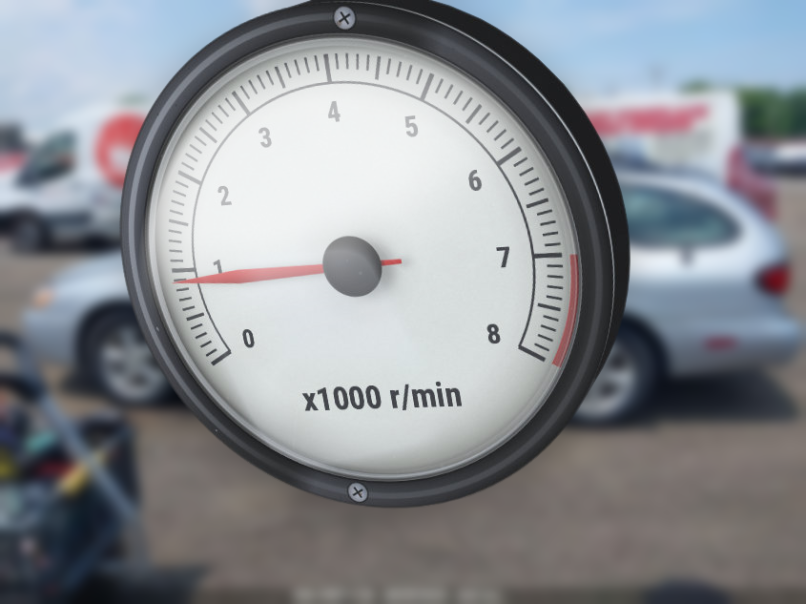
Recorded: 900 rpm
